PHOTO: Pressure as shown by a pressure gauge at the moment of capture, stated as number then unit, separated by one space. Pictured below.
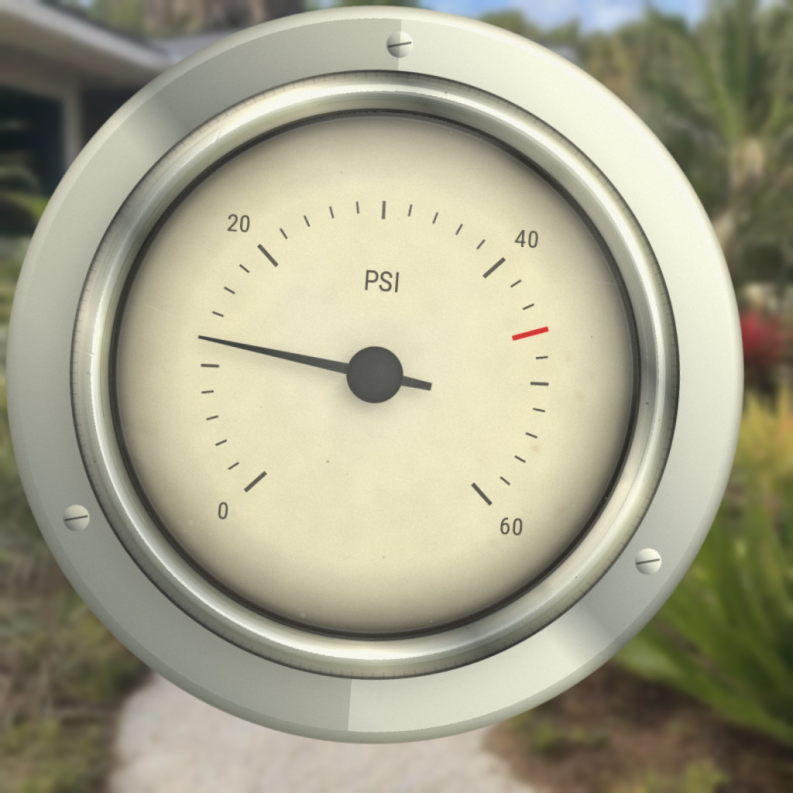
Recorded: 12 psi
